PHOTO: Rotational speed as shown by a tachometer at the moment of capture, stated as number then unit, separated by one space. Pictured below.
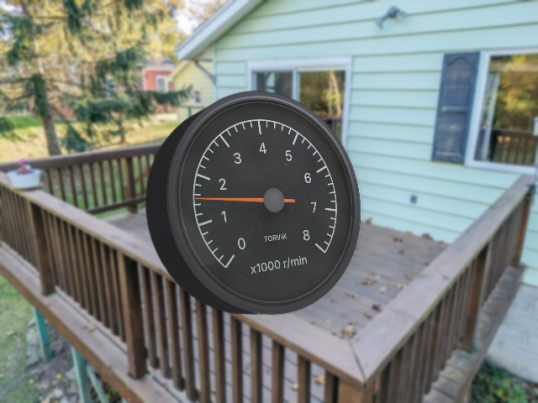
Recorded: 1500 rpm
